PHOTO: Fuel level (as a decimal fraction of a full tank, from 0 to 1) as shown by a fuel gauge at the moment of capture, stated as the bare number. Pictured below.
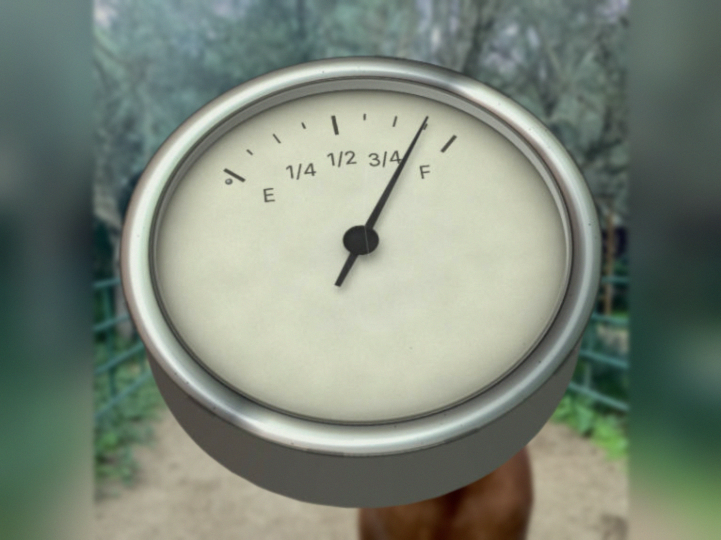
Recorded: 0.875
